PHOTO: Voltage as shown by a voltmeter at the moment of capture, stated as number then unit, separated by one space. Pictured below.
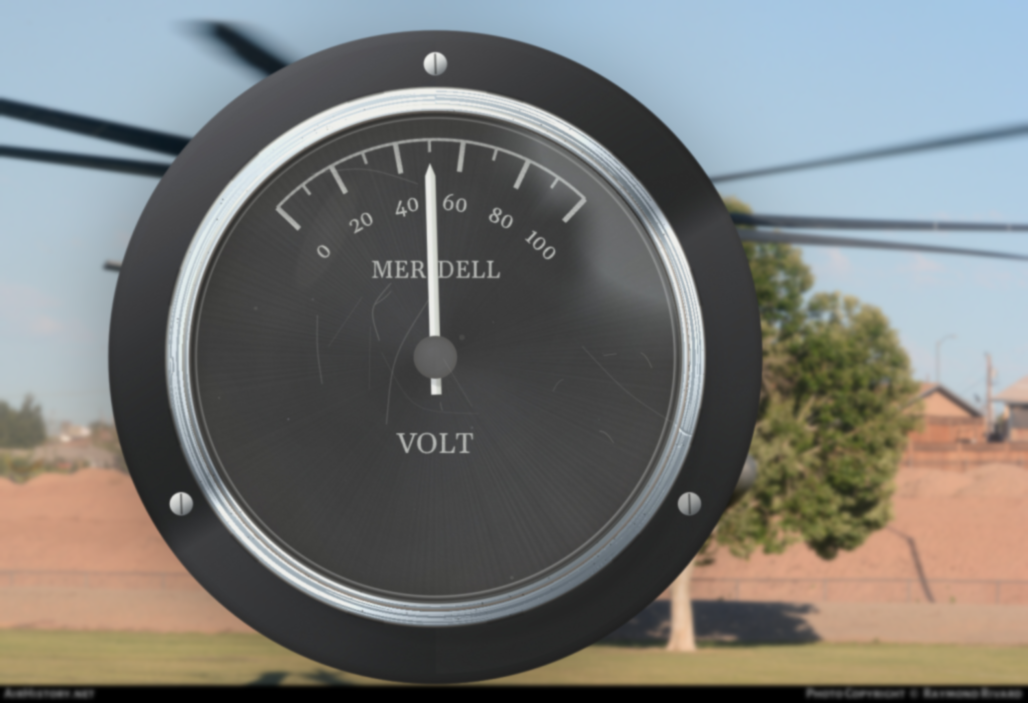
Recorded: 50 V
